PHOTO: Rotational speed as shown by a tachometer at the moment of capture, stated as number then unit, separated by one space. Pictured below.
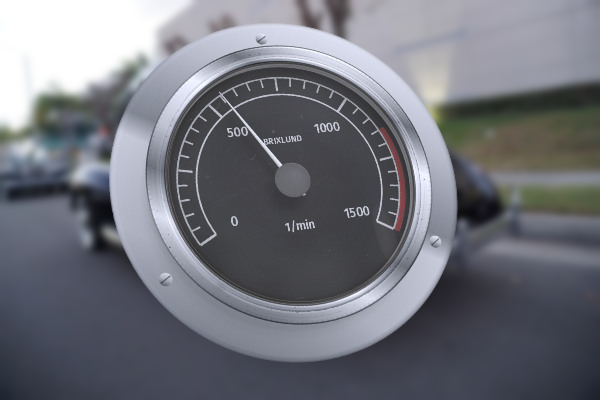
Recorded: 550 rpm
